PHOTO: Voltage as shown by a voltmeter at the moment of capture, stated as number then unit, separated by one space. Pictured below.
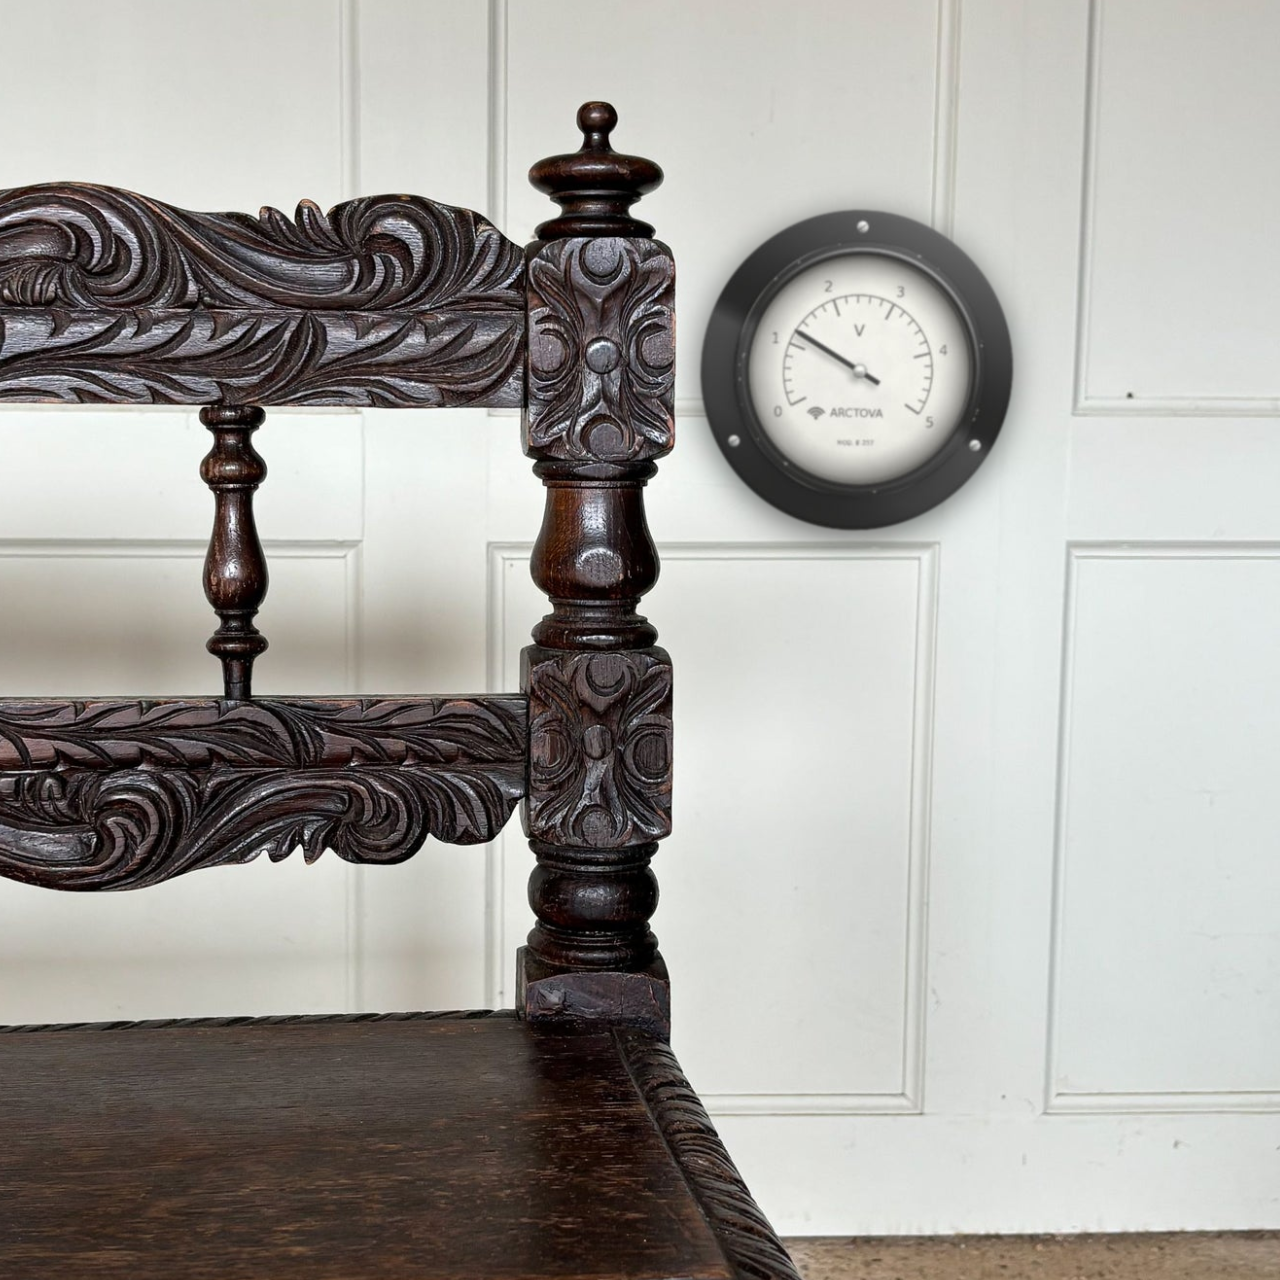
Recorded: 1.2 V
